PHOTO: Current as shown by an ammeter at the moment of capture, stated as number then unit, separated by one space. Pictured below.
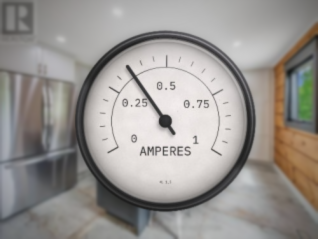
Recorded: 0.35 A
